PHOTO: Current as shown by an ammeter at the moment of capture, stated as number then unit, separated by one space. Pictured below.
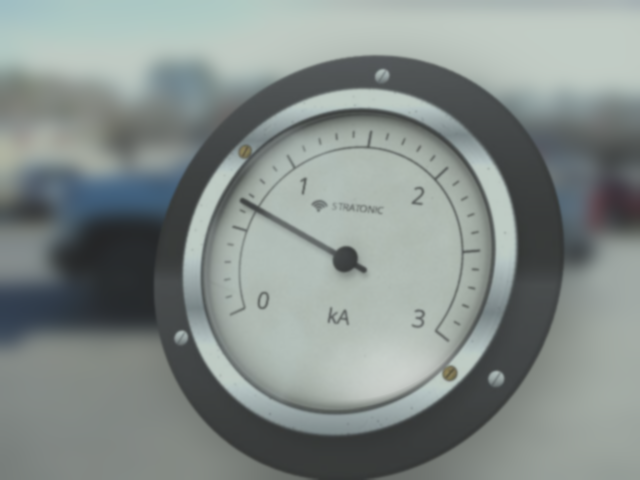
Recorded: 0.65 kA
